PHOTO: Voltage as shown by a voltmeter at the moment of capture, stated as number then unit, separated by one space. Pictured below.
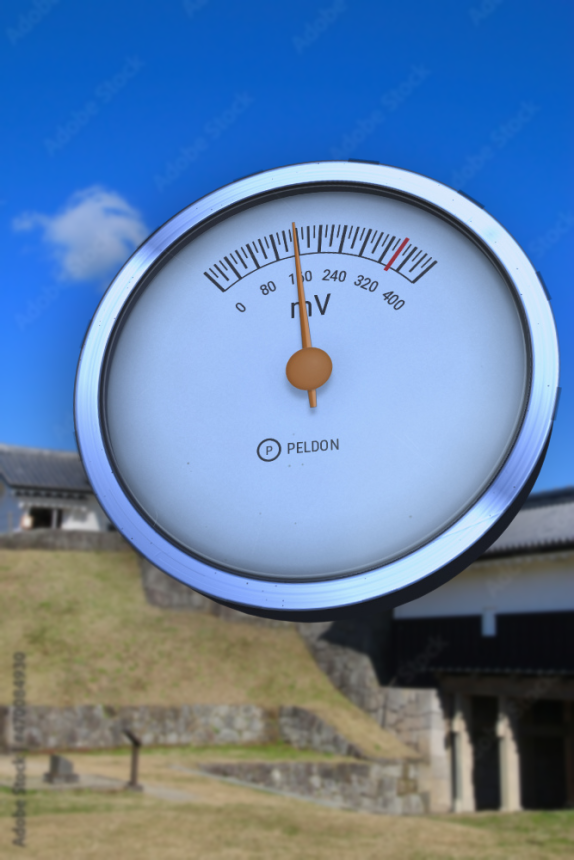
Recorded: 160 mV
